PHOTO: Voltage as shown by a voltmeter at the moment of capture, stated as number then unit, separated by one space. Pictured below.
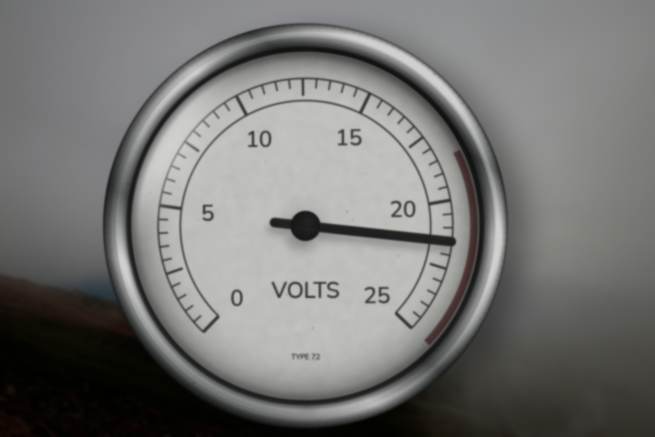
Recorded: 21.5 V
